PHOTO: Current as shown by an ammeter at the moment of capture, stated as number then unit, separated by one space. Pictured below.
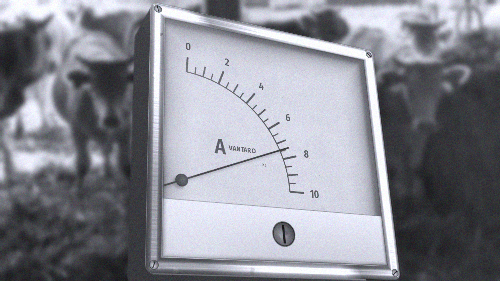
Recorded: 7.5 A
